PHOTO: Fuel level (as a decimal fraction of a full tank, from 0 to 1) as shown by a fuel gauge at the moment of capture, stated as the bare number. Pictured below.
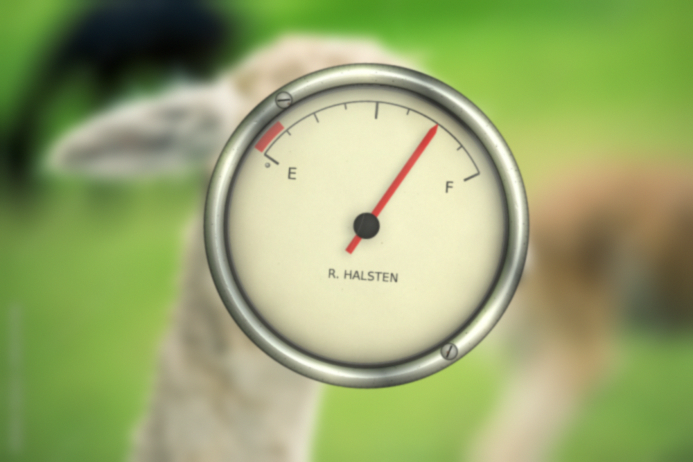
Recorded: 0.75
